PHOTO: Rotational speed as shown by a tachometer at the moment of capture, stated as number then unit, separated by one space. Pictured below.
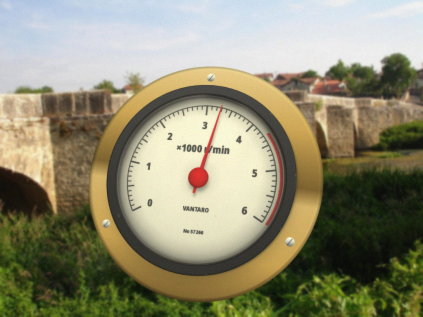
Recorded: 3300 rpm
